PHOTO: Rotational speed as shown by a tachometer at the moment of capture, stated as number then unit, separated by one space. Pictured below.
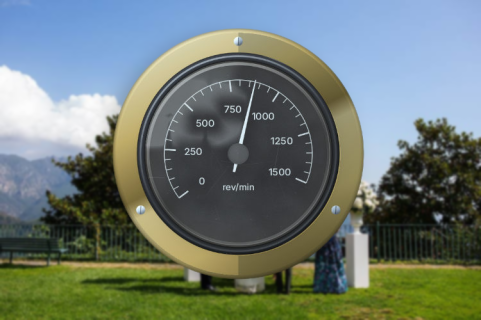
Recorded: 875 rpm
